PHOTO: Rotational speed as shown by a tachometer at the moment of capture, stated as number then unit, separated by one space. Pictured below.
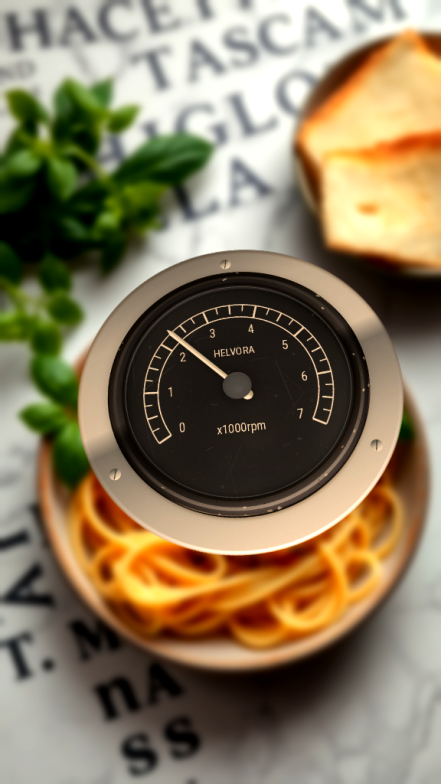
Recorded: 2250 rpm
